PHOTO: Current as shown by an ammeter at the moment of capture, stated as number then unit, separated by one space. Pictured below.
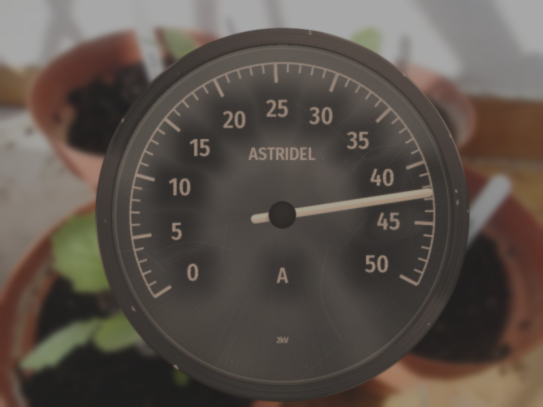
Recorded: 42.5 A
